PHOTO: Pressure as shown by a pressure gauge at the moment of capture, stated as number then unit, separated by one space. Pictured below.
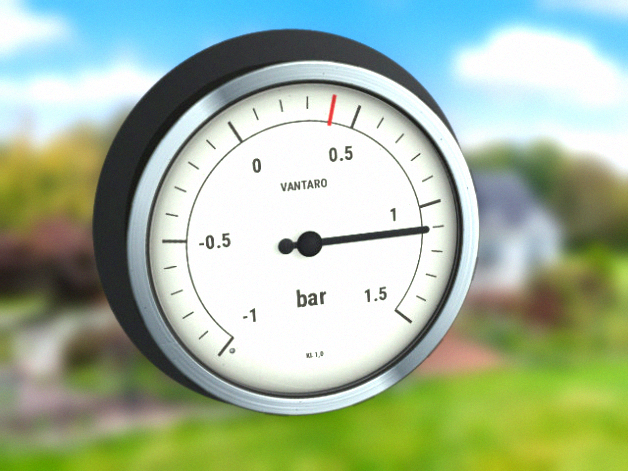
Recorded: 1.1 bar
